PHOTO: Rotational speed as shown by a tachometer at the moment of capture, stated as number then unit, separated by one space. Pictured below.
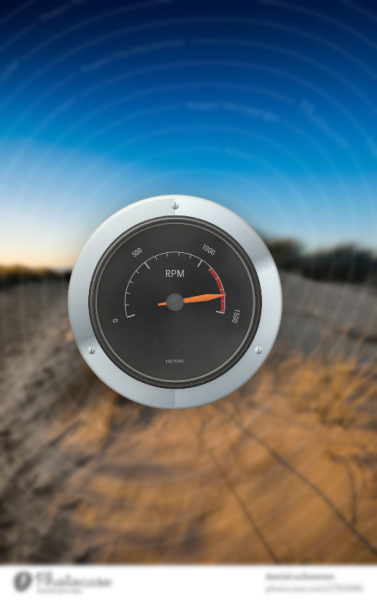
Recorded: 1350 rpm
